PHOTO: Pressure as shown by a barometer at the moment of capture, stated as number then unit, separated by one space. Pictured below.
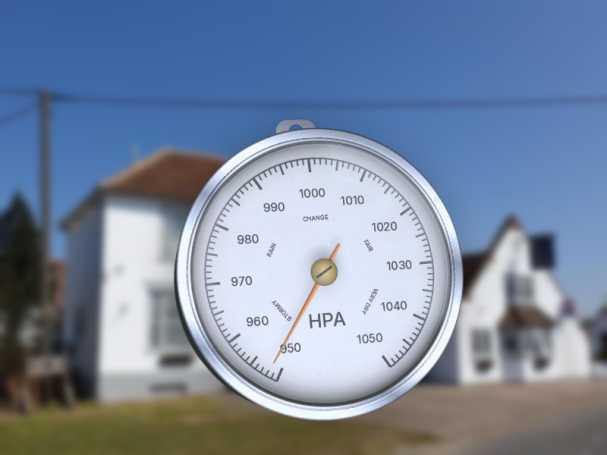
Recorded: 952 hPa
